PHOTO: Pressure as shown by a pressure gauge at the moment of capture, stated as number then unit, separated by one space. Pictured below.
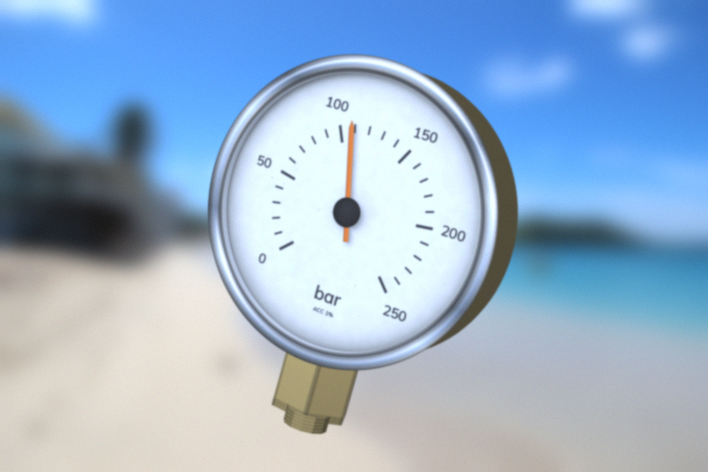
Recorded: 110 bar
